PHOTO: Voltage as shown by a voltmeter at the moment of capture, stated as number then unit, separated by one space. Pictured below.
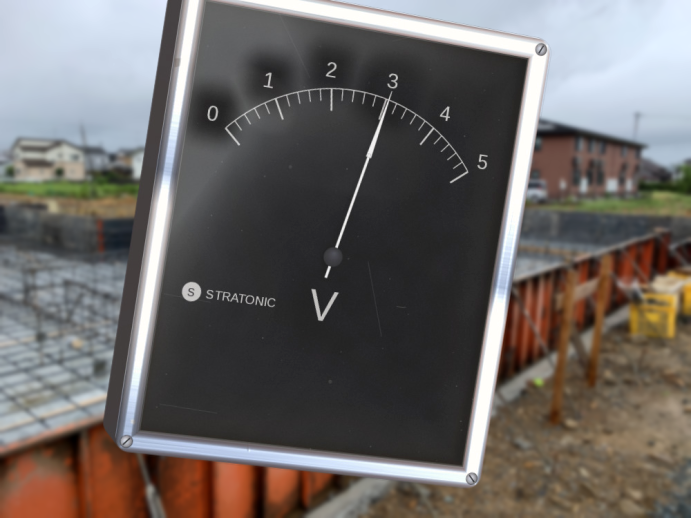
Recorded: 3 V
